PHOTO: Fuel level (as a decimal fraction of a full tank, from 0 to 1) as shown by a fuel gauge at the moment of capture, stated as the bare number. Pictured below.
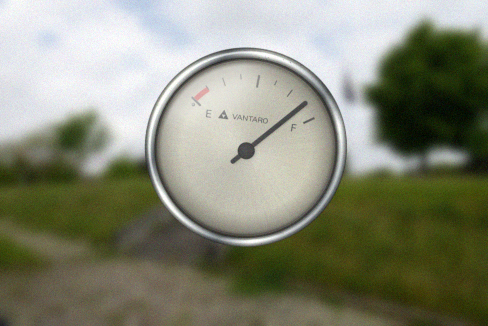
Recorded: 0.875
